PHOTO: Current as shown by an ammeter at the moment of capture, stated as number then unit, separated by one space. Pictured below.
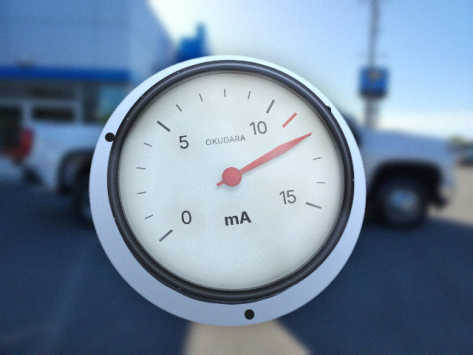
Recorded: 12 mA
